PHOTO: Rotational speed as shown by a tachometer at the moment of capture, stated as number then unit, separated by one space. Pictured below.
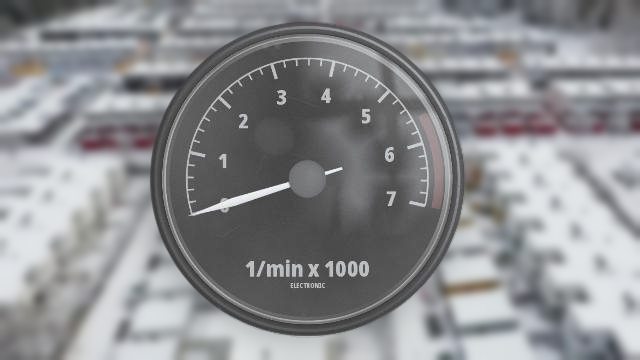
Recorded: 0 rpm
